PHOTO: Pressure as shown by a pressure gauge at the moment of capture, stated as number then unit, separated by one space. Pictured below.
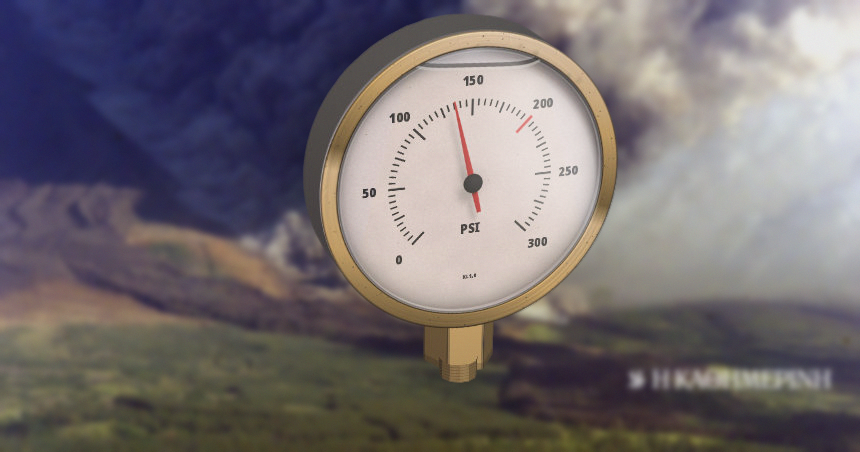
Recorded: 135 psi
